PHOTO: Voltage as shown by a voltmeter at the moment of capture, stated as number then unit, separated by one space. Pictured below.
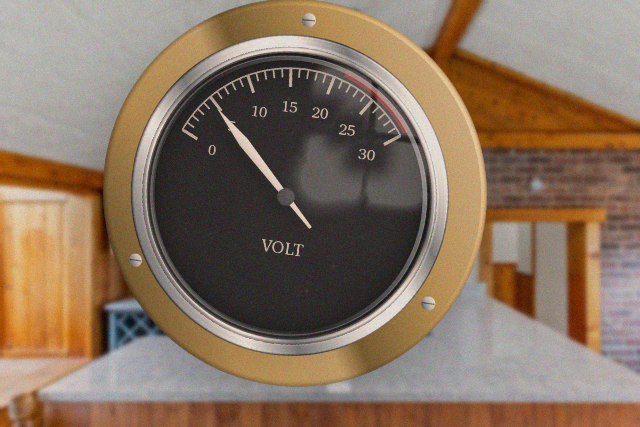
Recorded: 5 V
